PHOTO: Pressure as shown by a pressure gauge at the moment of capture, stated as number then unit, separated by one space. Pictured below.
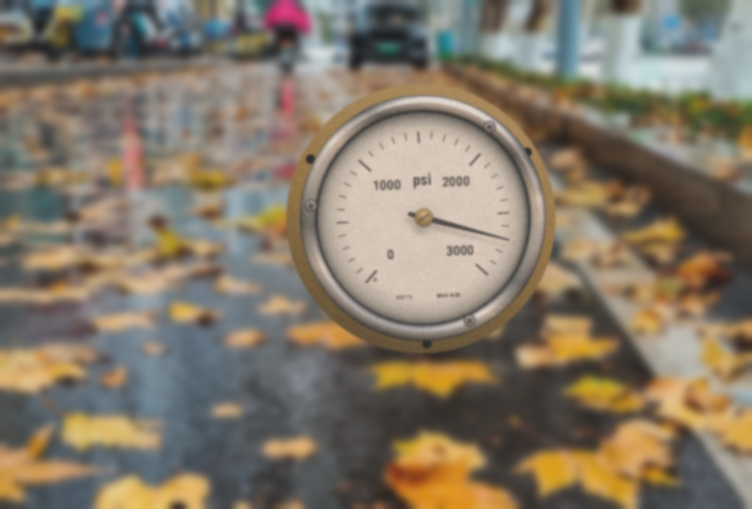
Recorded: 2700 psi
